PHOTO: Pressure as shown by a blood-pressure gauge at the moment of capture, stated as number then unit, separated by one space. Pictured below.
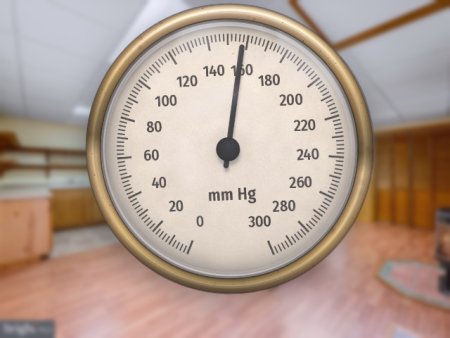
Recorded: 158 mmHg
